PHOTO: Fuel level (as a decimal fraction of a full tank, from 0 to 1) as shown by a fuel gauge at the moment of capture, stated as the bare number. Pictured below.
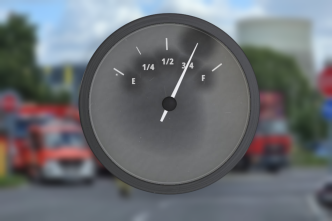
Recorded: 0.75
